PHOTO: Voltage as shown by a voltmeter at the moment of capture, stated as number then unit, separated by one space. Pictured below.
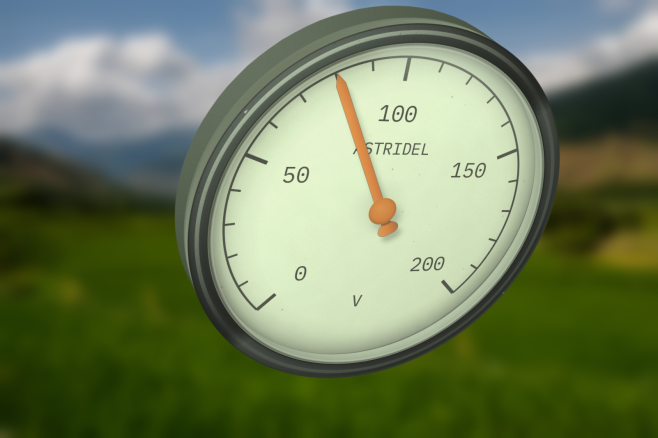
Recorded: 80 V
